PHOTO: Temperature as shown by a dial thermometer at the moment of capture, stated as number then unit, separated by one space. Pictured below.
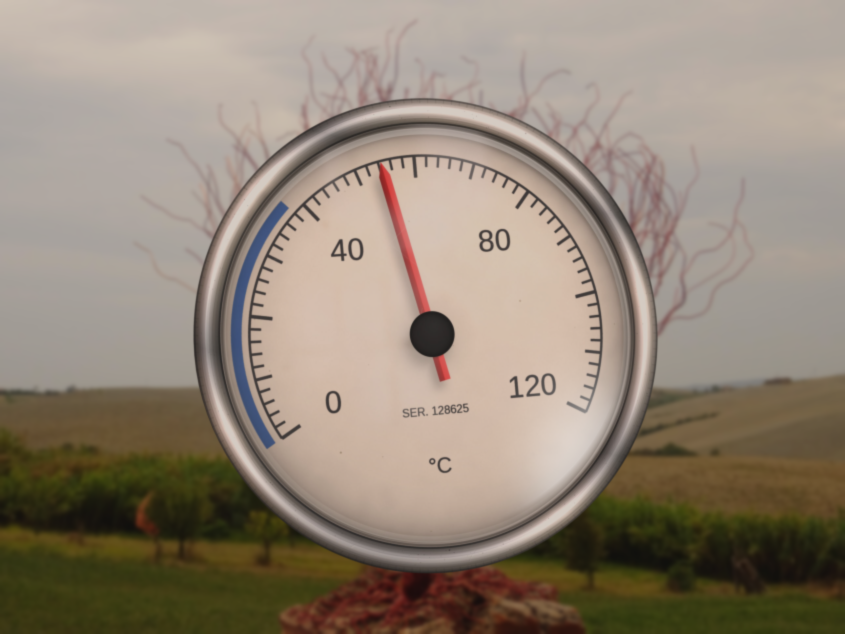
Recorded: 54 °C
